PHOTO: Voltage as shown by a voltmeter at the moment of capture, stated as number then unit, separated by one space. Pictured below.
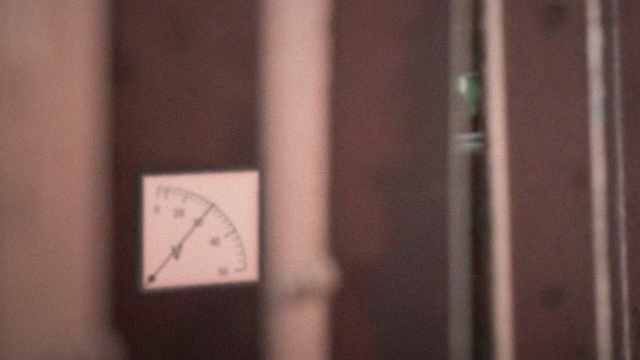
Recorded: 30 V
